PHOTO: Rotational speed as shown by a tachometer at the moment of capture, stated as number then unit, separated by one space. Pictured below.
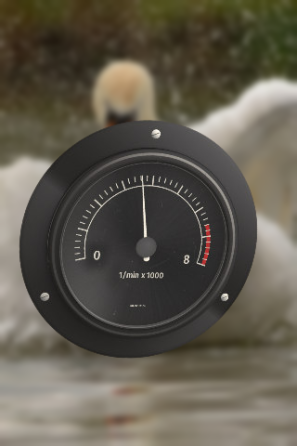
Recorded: 3600 rpm
